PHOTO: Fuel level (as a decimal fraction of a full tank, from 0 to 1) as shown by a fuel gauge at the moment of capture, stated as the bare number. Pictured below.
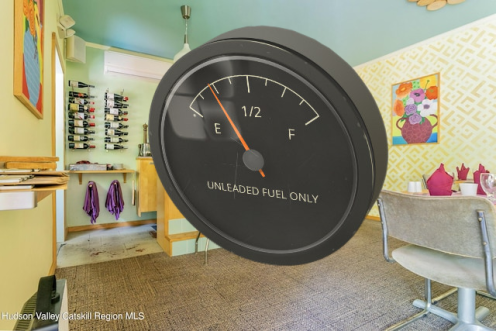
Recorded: 0.25
